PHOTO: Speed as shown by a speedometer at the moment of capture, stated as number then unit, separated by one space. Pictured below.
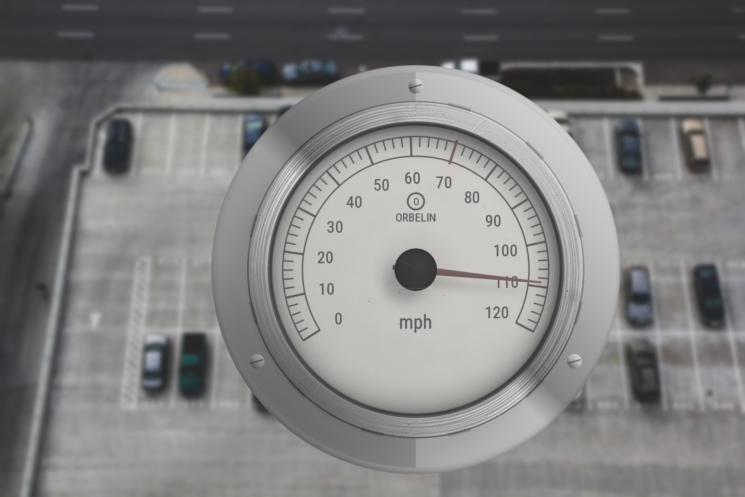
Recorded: 109 mph
